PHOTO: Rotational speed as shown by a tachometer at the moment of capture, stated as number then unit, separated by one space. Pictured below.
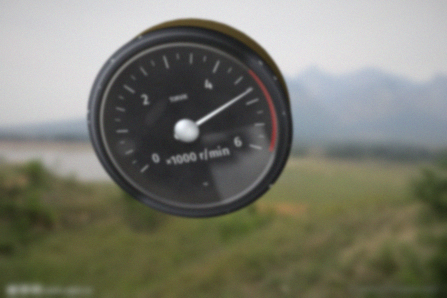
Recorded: 4750 rpm
